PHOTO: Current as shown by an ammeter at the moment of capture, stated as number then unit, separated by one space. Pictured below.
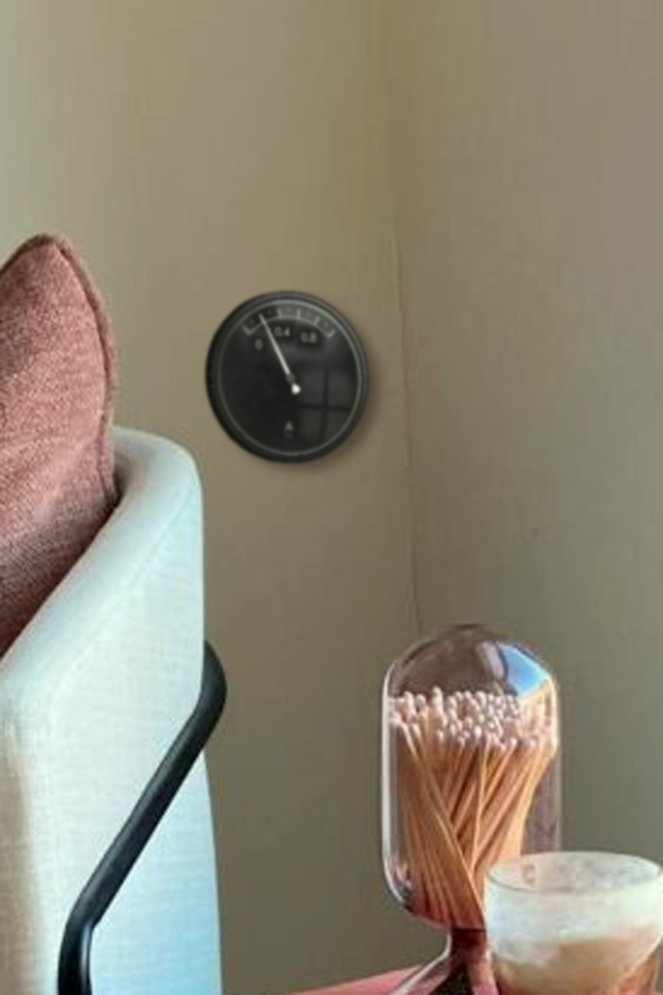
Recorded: 0.2 A
